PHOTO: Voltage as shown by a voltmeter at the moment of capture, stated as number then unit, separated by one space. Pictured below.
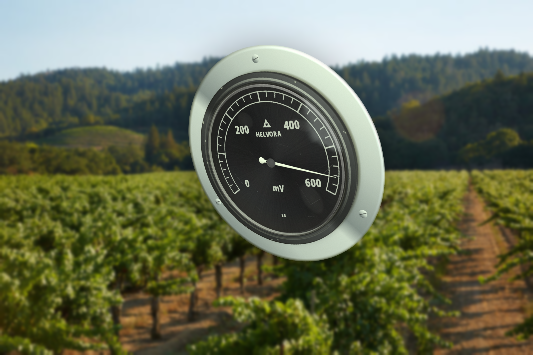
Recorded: 560 mV
